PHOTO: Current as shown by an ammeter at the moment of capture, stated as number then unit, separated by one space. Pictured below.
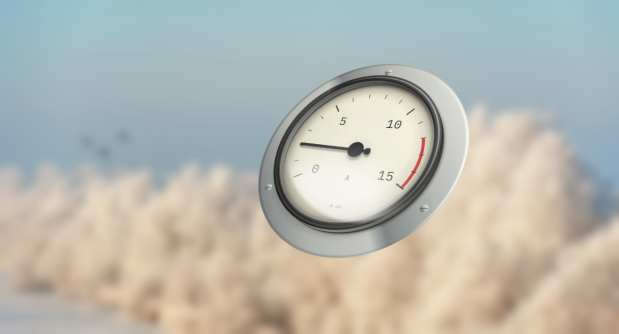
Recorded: 2 A
